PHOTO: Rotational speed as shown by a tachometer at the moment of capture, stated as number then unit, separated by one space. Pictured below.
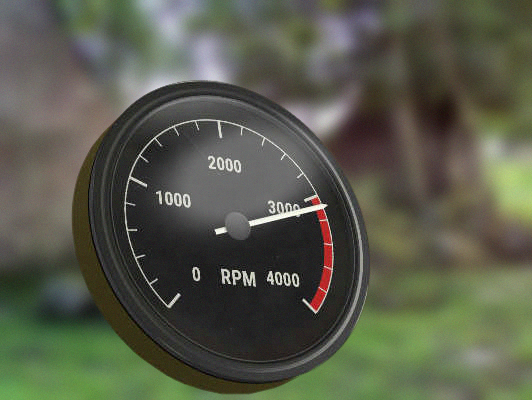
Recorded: 3100 rpm
